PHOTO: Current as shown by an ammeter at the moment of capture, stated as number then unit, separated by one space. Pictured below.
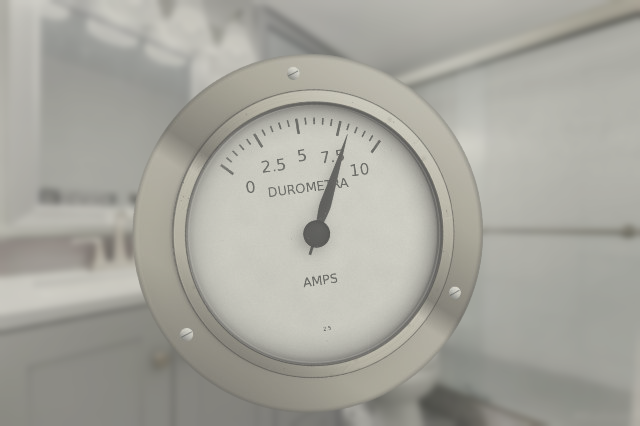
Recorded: 8 A
